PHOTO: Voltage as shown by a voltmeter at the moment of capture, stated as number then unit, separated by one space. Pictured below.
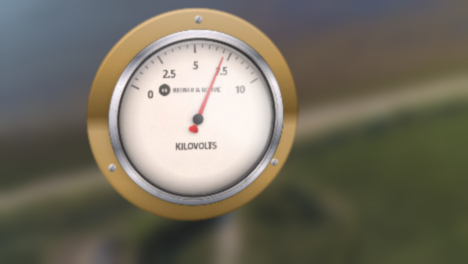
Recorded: 7 kV
